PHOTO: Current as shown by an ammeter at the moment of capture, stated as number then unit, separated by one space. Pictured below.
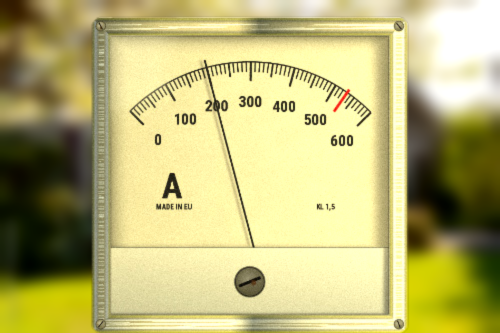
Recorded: 200 A
